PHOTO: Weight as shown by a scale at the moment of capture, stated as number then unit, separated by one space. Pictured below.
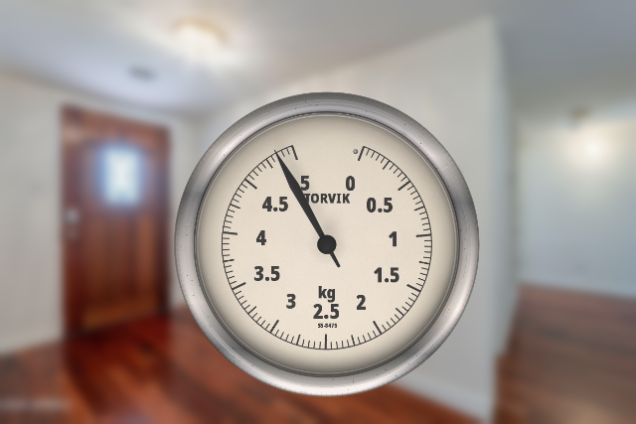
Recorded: 4.85 kg
